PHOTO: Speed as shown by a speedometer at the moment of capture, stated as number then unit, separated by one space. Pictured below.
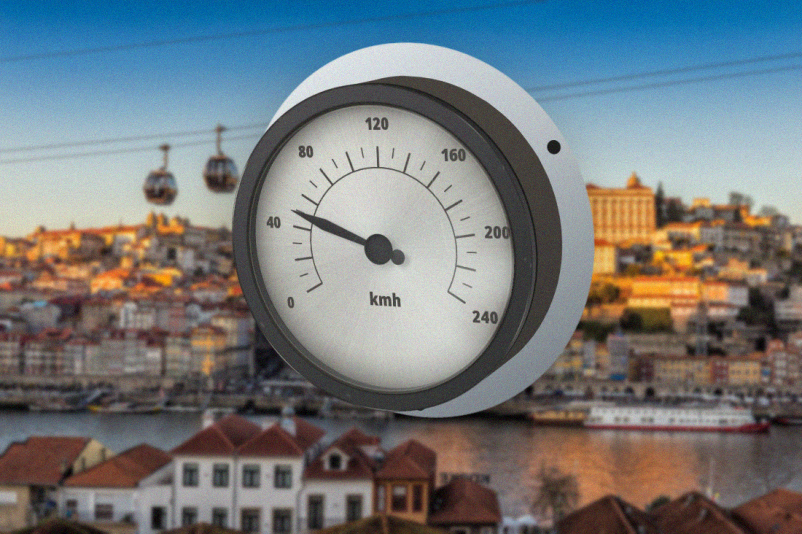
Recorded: 50 km/h
